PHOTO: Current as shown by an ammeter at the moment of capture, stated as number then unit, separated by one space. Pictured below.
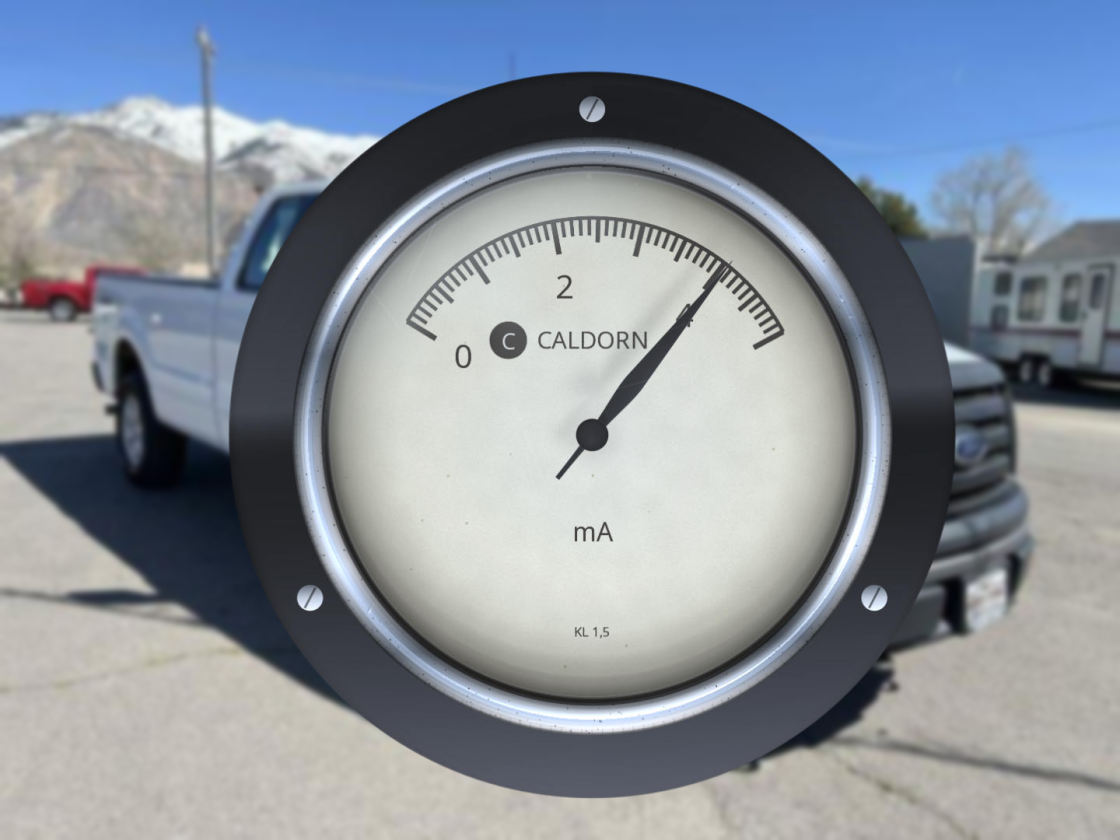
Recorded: 4.05 mA
